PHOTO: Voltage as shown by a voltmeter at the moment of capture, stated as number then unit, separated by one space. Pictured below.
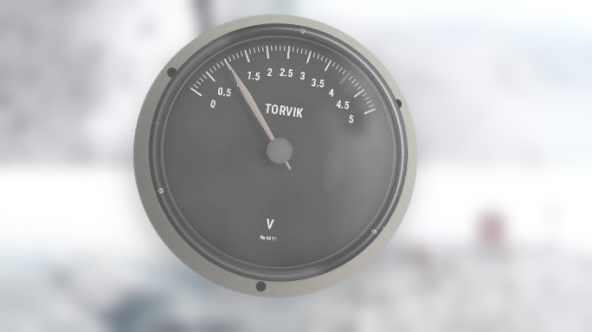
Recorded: 1 V
